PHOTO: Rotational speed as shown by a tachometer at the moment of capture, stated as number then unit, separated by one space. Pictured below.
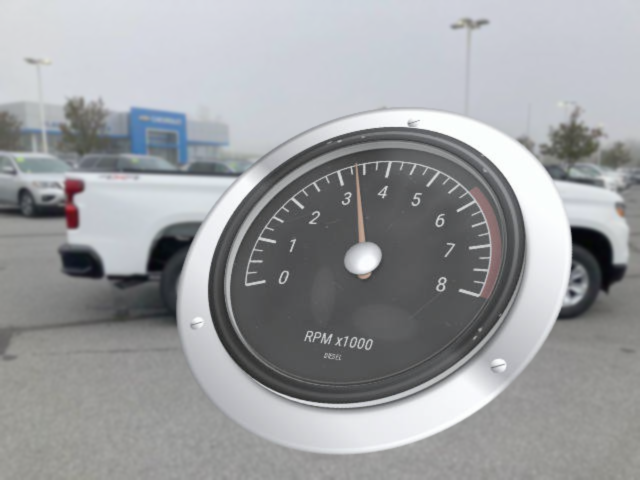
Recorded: 3375 rpm
